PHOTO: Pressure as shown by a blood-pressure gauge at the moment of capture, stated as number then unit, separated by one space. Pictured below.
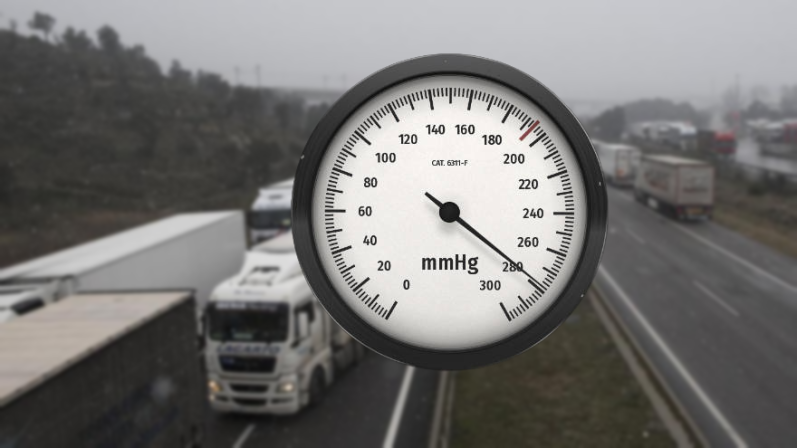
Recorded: 278 mmHg
